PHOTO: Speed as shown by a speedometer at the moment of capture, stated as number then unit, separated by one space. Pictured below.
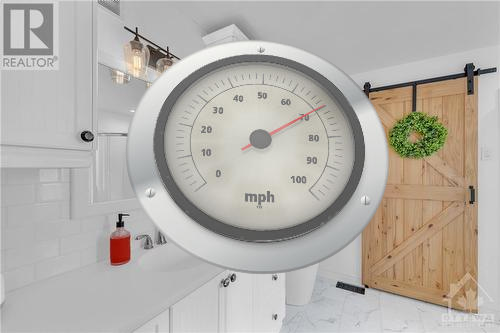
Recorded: 70 mph
